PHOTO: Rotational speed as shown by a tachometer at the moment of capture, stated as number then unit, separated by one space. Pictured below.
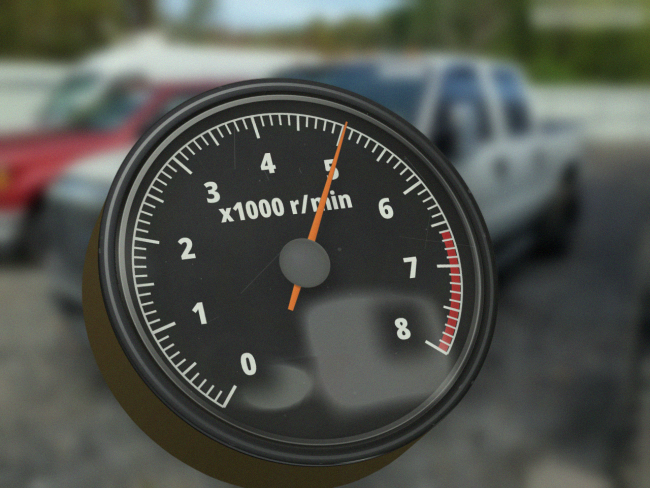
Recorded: 5000 rpm
